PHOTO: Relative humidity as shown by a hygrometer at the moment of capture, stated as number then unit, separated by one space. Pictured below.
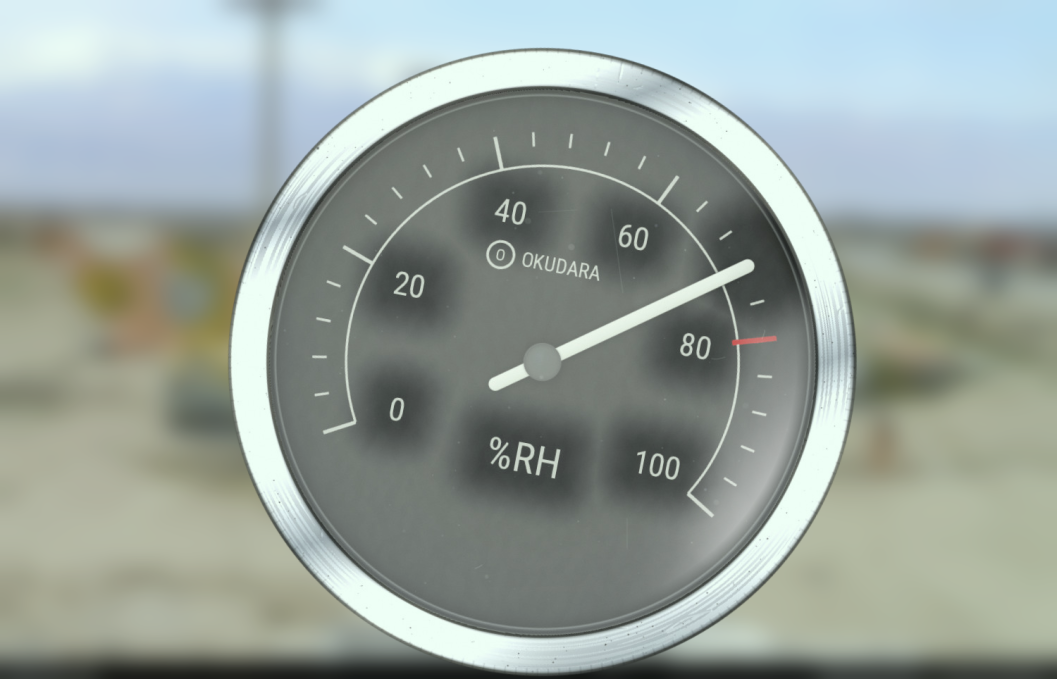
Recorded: 72 %
